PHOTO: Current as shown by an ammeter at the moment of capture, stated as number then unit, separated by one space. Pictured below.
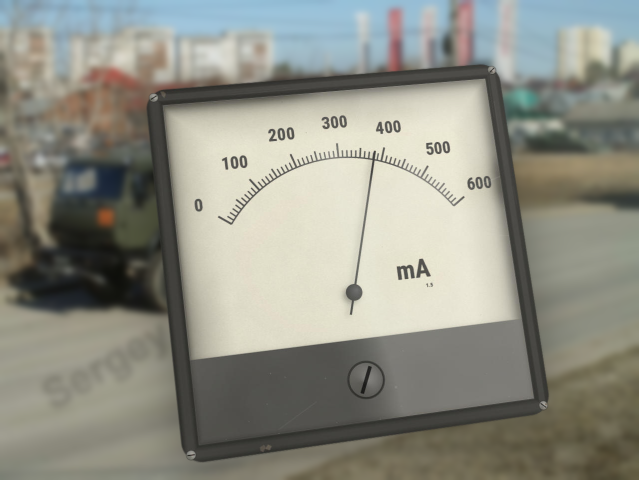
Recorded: 380 mA
